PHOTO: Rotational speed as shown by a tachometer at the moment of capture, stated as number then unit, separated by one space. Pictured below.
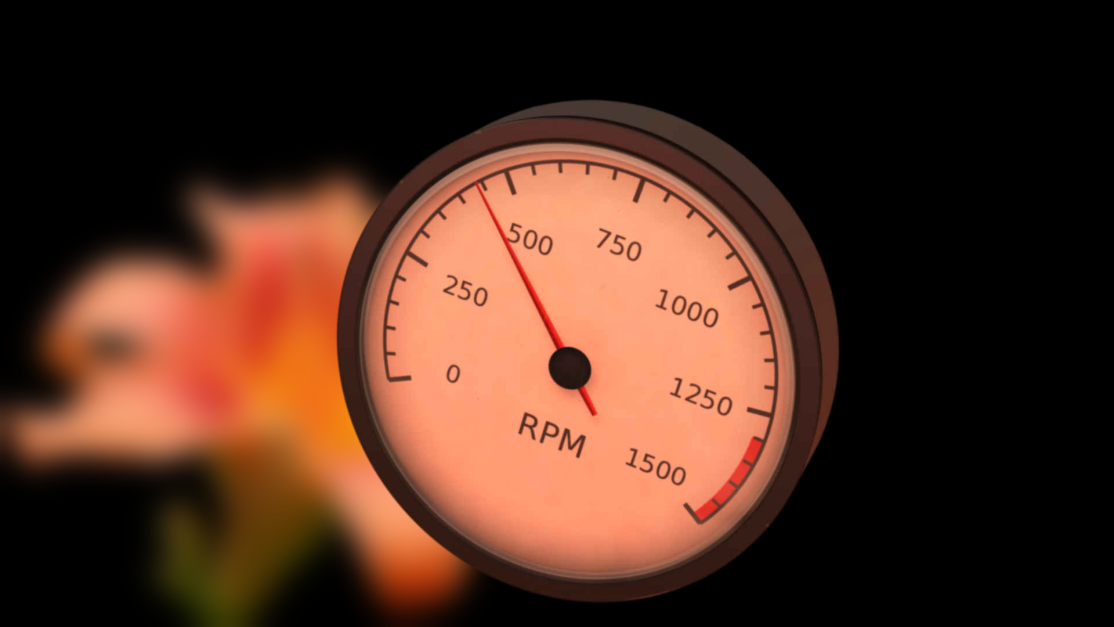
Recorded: 450 rpm
